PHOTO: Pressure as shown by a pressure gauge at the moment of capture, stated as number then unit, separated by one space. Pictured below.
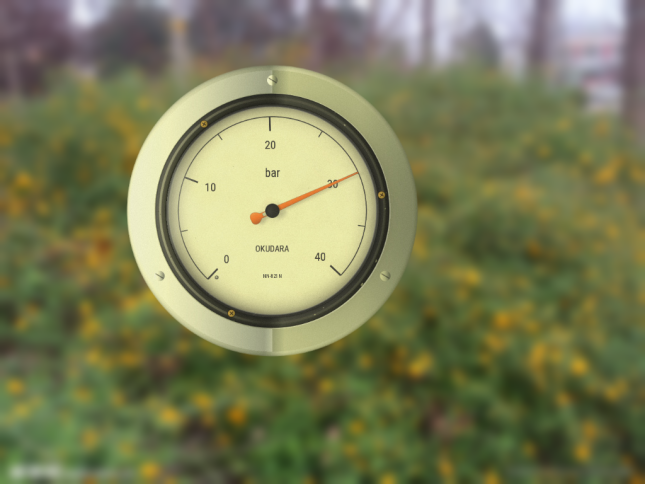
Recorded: 30 bar
